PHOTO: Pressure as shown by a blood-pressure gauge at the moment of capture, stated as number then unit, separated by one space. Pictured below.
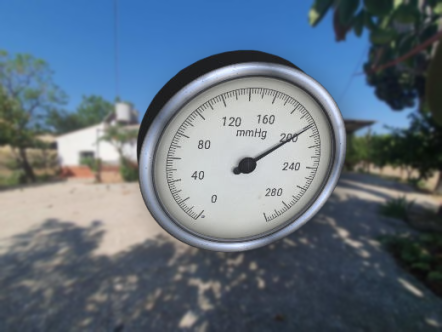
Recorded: 200 mmHg
